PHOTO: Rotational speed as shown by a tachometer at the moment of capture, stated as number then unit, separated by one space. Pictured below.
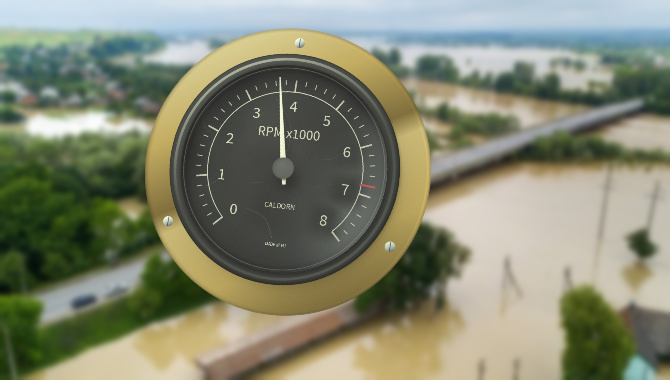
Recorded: 3700 rpm
